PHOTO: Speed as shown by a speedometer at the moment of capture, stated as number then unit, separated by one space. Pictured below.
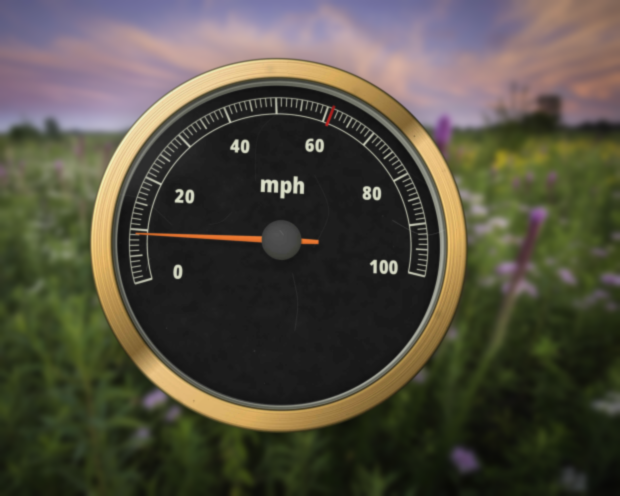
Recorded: 9 mph
